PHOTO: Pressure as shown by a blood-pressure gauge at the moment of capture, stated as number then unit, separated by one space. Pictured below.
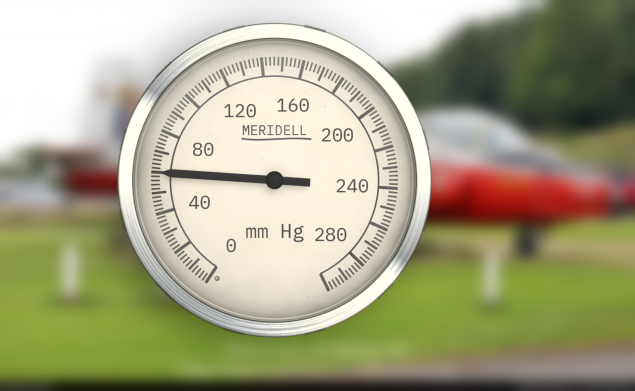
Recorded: 60 mmHg
